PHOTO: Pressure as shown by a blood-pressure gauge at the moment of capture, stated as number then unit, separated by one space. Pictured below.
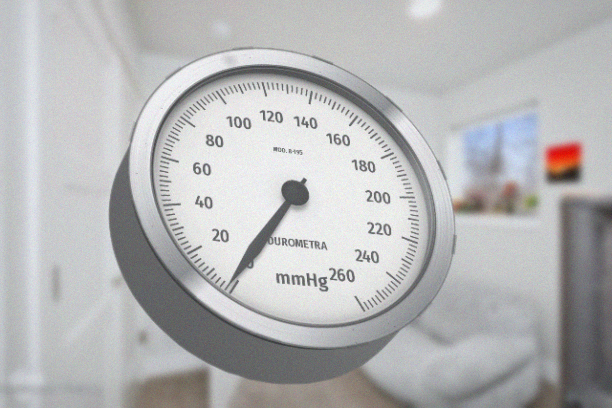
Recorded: 2 mmHg
